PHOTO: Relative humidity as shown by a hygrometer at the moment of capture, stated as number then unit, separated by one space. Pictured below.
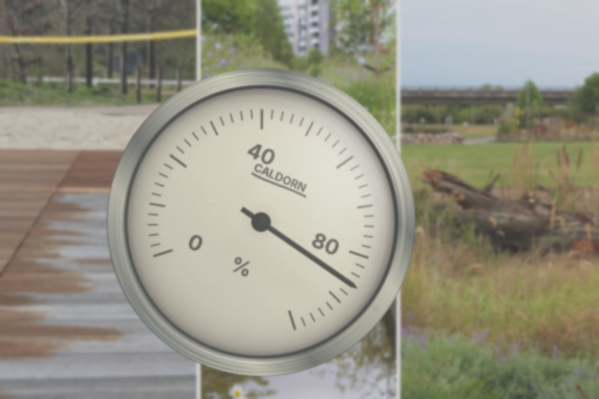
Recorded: 86 %
